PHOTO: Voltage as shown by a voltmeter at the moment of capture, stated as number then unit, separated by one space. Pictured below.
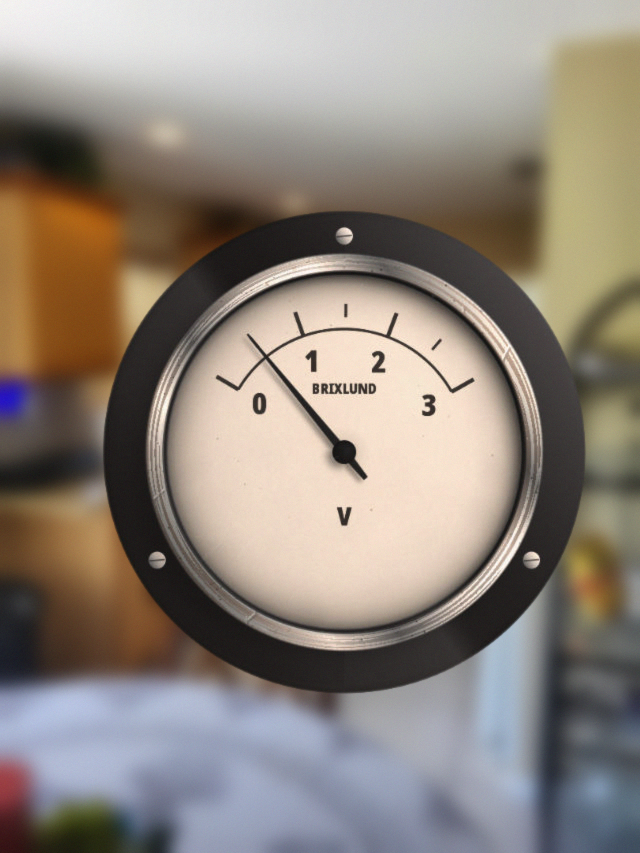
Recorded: 0.5 V
